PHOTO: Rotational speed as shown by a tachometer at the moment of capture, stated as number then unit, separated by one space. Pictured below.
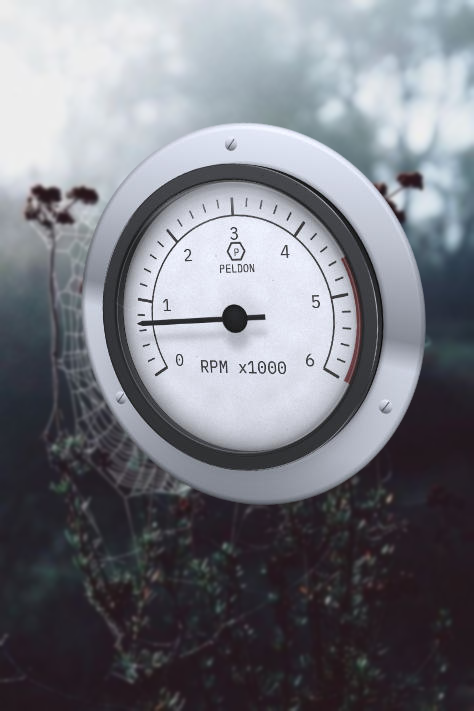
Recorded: 700 rpm
